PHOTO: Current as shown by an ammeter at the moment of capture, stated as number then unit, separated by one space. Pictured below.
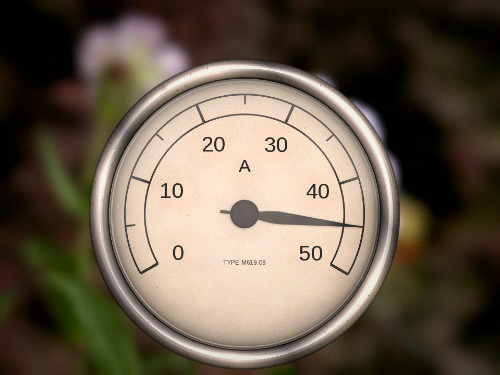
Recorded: 45 A
